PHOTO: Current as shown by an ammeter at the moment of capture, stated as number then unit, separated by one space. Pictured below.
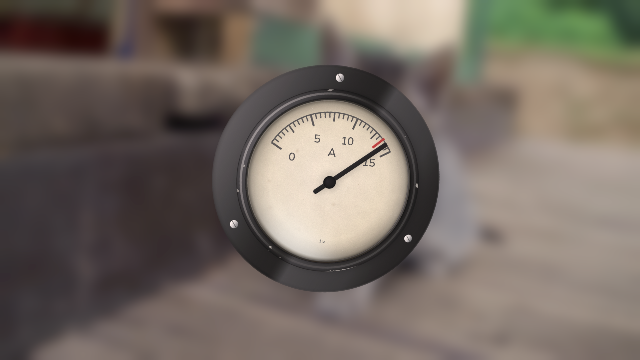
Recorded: 14 A
